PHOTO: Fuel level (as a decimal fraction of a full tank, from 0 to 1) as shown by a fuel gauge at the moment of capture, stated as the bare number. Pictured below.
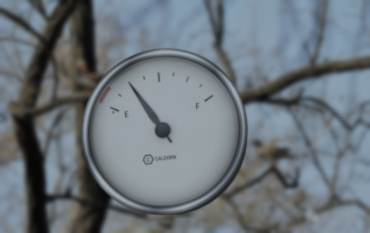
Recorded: 0.25
